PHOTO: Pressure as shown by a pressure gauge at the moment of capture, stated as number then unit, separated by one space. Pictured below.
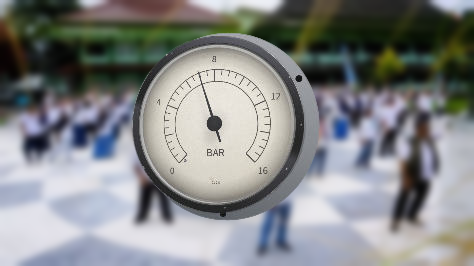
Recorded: 7 bar
